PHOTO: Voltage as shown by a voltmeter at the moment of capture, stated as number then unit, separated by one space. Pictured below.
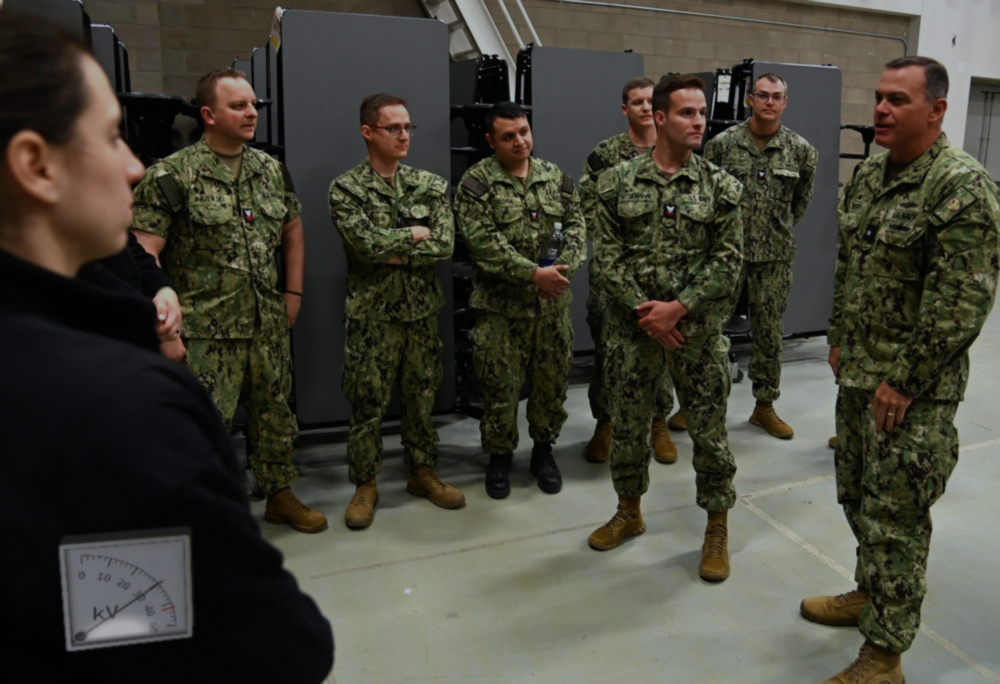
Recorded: 30 kV
